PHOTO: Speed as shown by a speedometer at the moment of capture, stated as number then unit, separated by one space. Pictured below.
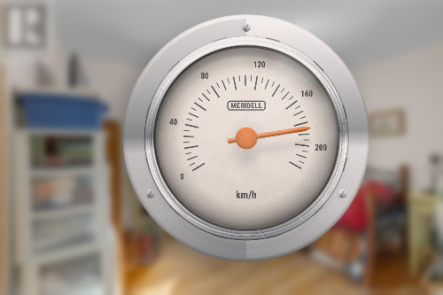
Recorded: 185 km/h
